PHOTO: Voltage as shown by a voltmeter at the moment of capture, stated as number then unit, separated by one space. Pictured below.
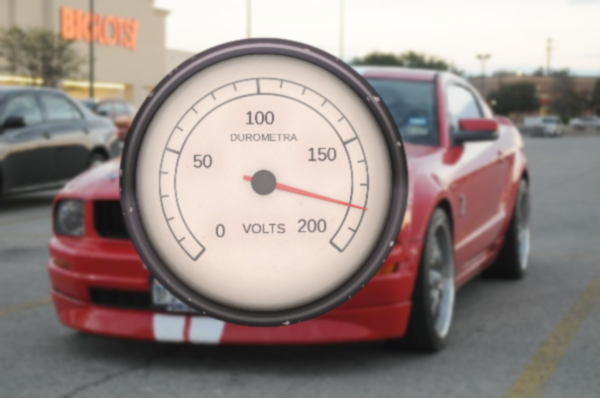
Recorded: 180 V
